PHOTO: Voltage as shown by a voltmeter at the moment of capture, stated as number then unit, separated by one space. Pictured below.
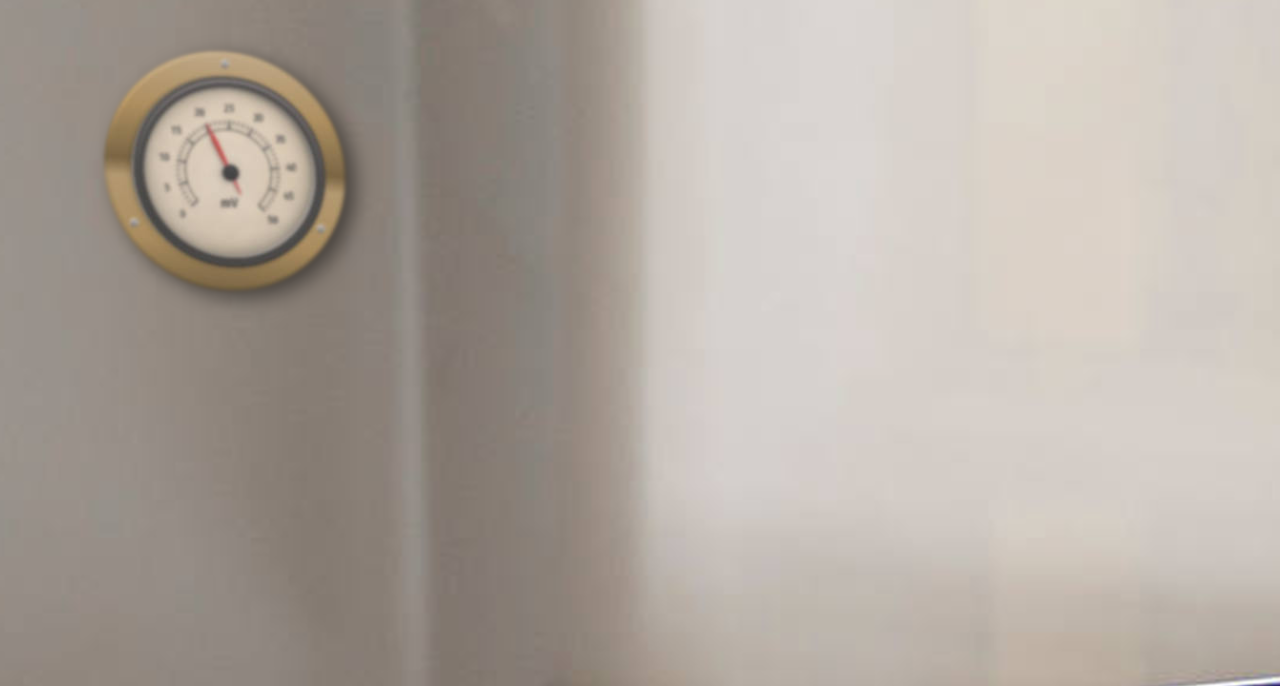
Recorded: 20 mV
